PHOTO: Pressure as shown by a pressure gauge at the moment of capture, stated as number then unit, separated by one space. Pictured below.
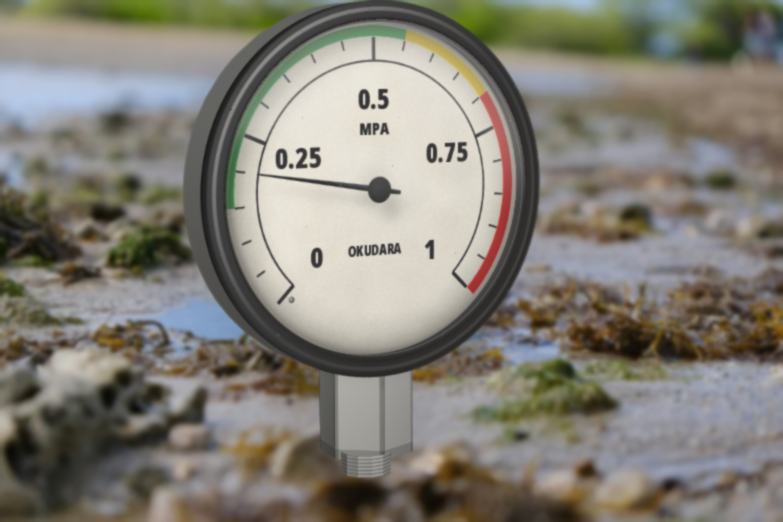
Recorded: 0.2 MPa
